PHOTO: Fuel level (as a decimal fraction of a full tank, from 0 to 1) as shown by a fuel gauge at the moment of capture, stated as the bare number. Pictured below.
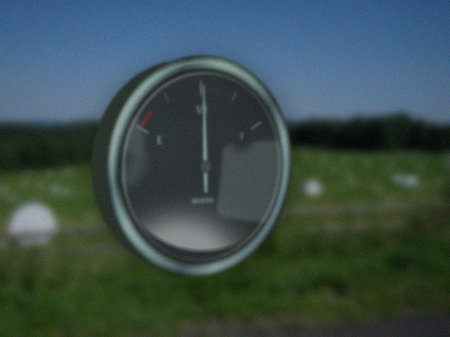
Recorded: 0.5
